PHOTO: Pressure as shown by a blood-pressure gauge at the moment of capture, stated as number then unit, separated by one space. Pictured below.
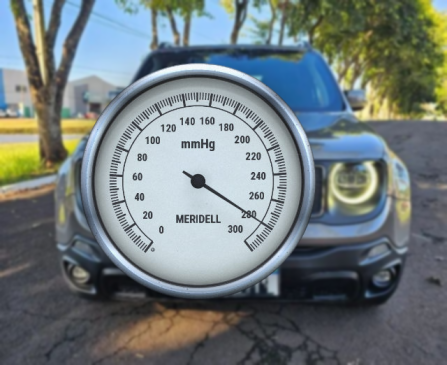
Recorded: 280 mmHg
